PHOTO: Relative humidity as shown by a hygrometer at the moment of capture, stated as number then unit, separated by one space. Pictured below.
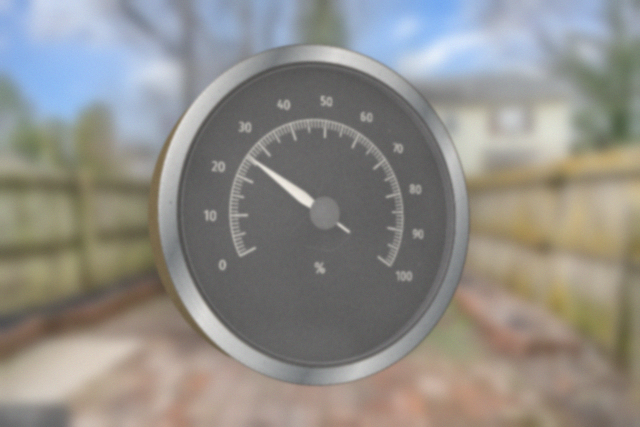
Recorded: 25 %
